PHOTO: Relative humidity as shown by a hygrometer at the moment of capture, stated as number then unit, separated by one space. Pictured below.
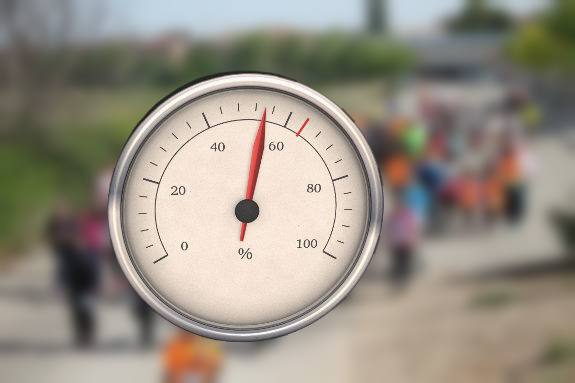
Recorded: 54 %
